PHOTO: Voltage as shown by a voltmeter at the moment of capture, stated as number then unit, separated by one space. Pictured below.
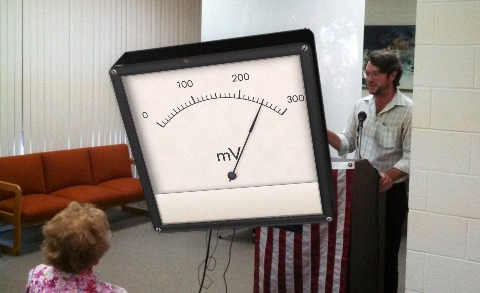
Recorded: 250 mV
